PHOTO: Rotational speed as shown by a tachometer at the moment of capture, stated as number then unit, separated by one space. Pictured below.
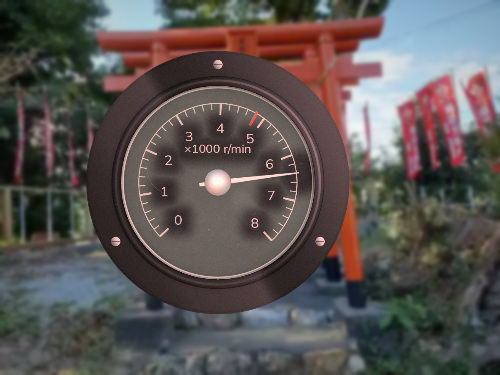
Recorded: 6400 rpm
